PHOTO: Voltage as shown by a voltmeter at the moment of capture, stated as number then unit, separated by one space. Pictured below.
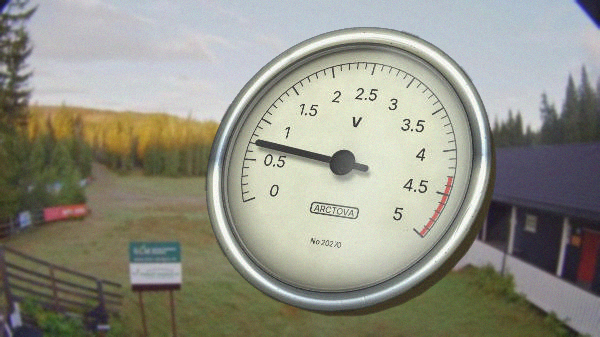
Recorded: 0.7 V
